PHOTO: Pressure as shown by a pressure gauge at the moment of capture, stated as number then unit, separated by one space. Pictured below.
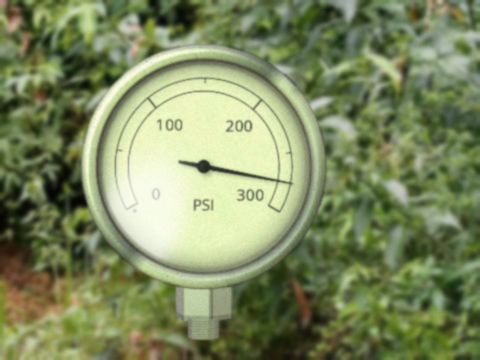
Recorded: 275 psi
